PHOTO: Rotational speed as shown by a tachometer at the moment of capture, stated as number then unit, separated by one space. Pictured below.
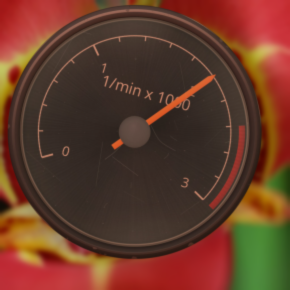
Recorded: 2000 rpm
